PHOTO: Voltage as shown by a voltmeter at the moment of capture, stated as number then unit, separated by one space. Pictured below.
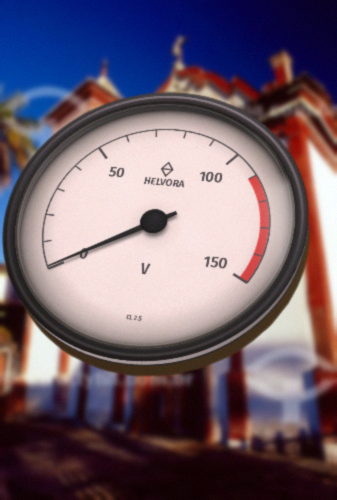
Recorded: 0 V
